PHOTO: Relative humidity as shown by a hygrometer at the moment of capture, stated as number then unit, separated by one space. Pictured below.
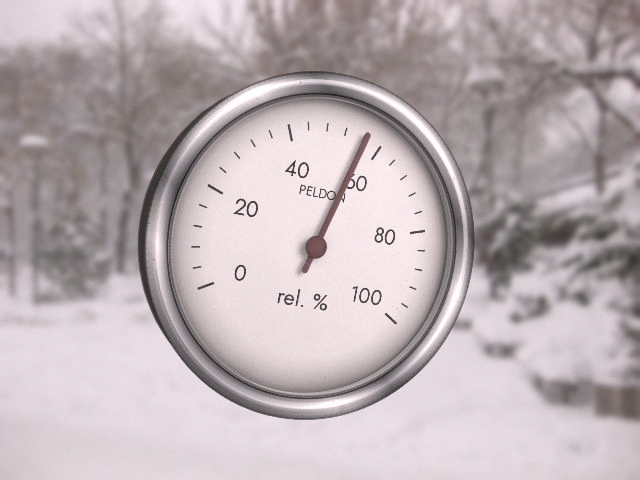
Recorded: 56 %
